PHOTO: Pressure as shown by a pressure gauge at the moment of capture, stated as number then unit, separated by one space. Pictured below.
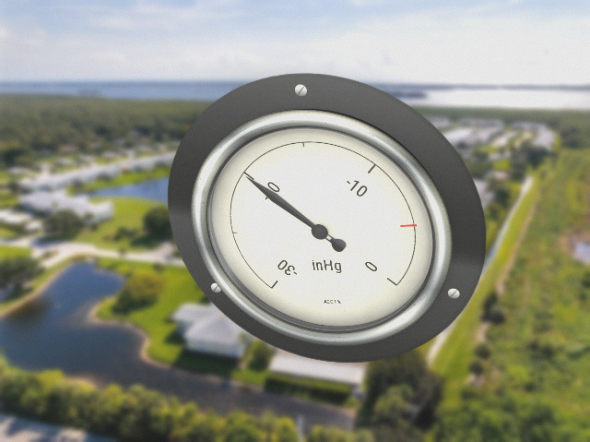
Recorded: -20 inHg
